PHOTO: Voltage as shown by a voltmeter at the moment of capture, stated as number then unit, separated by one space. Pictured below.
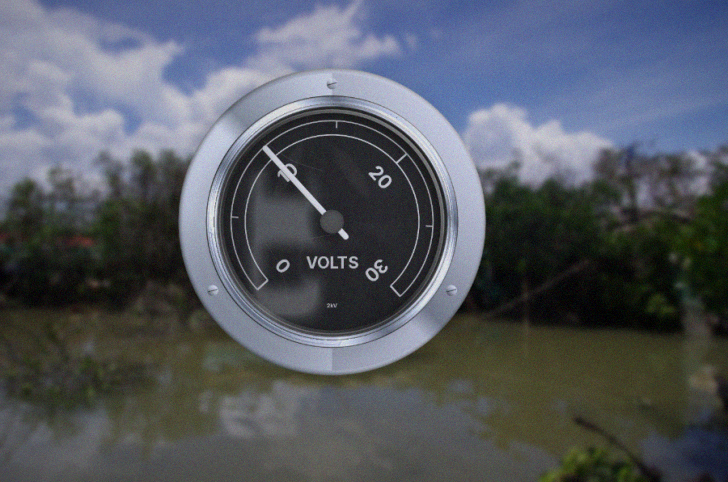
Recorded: 10 V
